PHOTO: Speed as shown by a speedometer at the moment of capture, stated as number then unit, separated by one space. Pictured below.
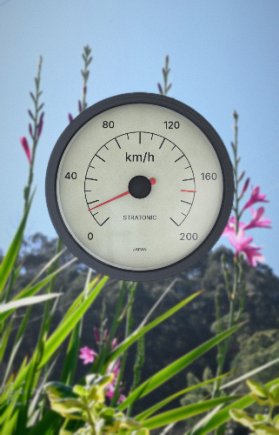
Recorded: 15 km/h
